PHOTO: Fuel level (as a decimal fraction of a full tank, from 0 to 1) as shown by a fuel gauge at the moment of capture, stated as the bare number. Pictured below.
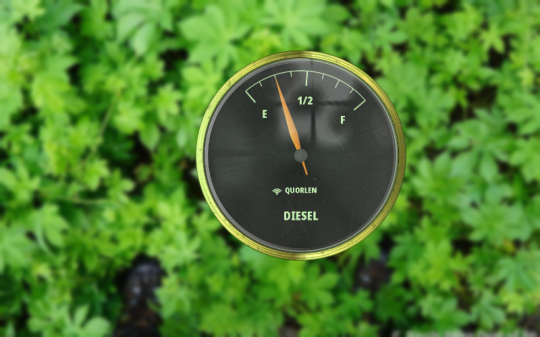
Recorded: 0.25
